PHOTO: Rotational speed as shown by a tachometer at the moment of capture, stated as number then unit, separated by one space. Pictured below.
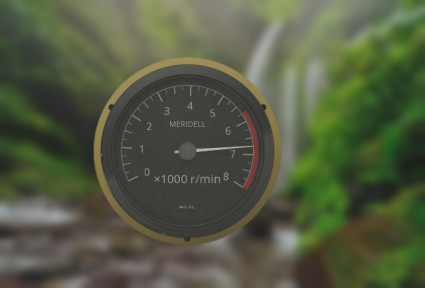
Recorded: 6750 rpm
